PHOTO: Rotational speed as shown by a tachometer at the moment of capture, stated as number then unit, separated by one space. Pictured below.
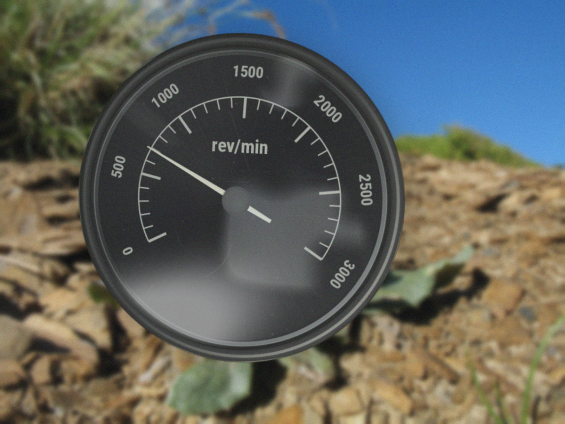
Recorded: 700 rpm
